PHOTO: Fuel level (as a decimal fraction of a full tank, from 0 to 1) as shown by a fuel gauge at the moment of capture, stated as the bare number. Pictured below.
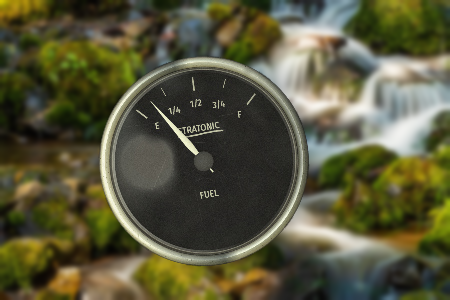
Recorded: 0.125
